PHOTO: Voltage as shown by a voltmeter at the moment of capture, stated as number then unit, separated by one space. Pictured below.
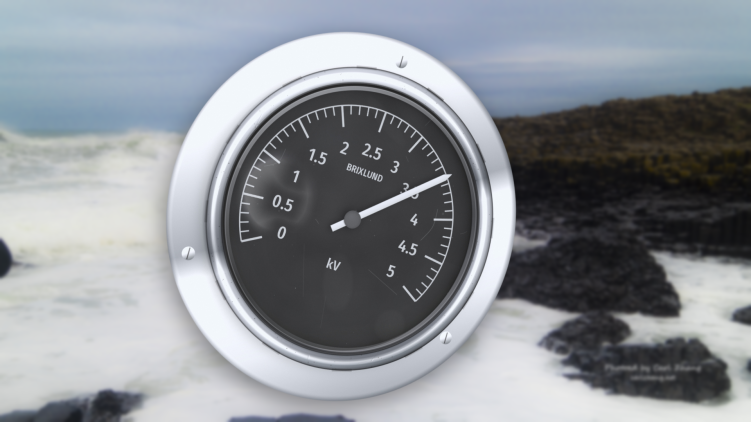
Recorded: 3.5 kV
